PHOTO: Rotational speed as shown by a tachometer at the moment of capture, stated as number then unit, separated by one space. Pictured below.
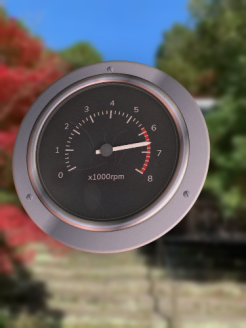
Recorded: 6600 rpm
